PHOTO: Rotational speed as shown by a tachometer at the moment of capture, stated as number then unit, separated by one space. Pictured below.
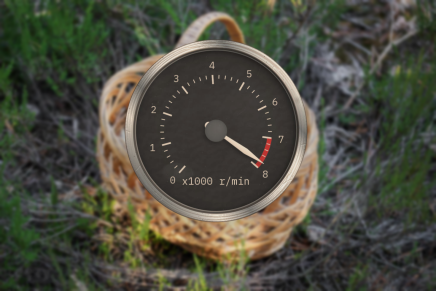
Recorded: 7800 rpm
